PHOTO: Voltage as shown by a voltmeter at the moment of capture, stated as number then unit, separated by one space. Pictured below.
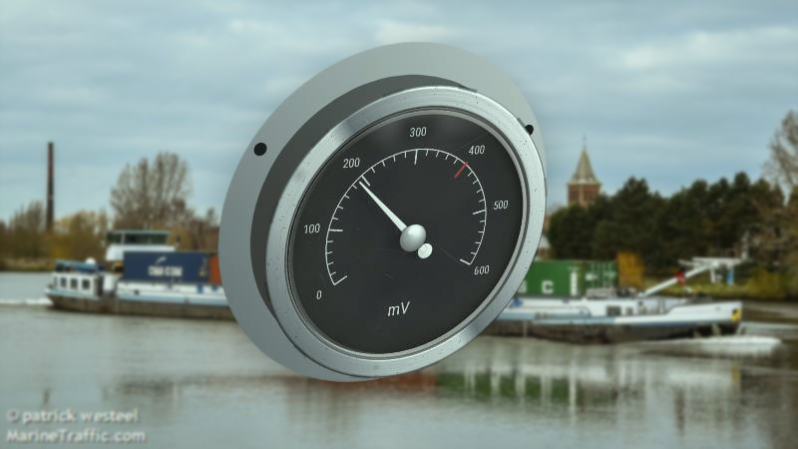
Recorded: 190 mV
